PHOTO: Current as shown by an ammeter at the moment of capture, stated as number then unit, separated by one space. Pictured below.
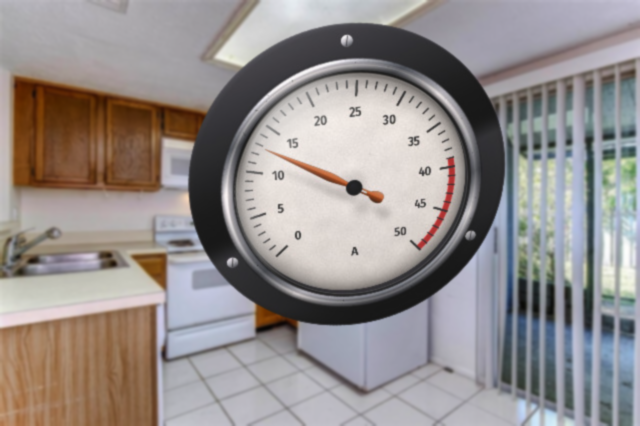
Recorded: 13 A
